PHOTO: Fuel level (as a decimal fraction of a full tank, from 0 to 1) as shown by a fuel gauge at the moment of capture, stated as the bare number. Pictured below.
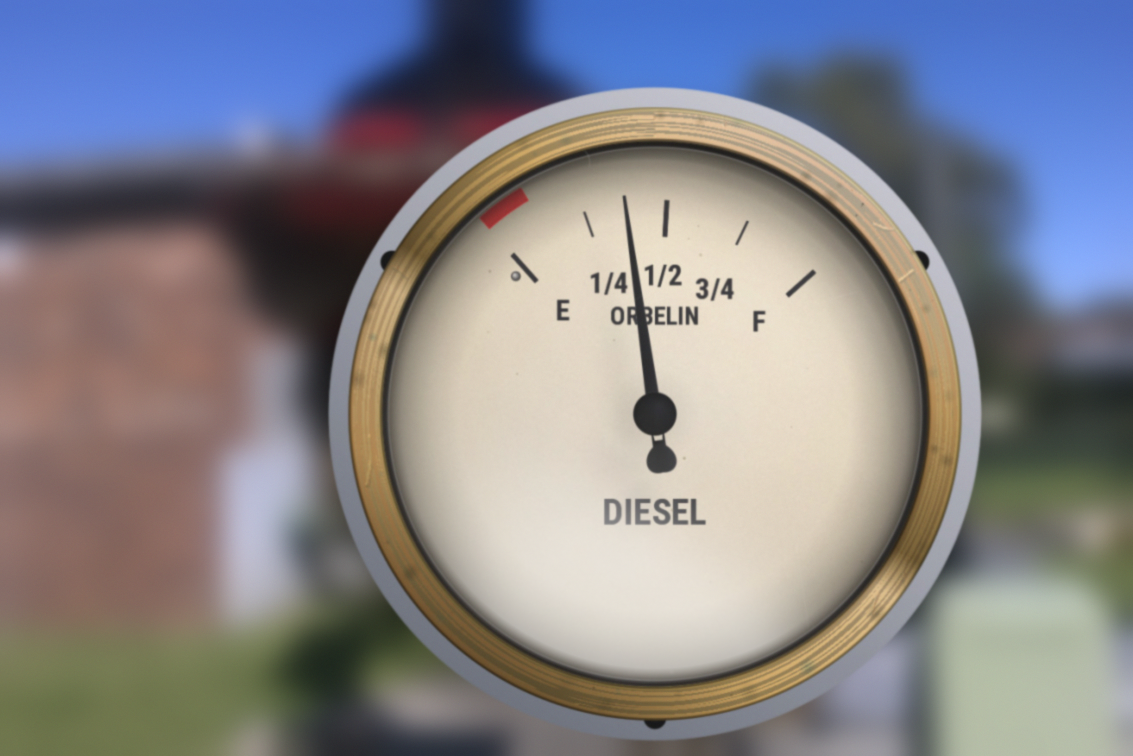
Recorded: 0.375
